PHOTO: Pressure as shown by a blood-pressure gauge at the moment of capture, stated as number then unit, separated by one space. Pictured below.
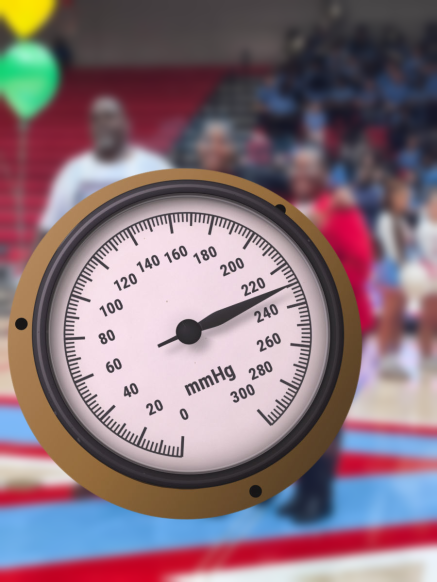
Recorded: 230 mmHg
